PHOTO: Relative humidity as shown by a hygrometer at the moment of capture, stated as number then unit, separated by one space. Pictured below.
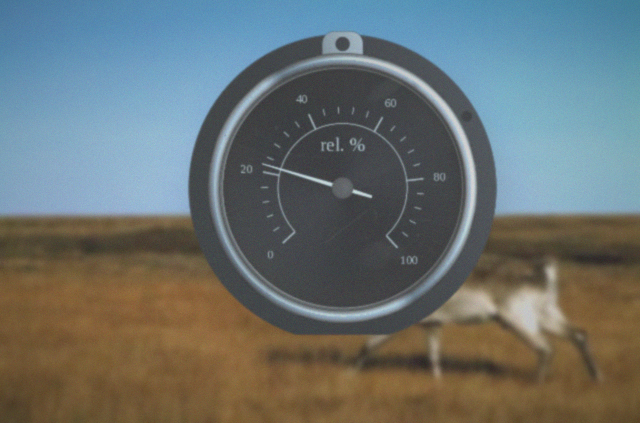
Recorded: 22 %
